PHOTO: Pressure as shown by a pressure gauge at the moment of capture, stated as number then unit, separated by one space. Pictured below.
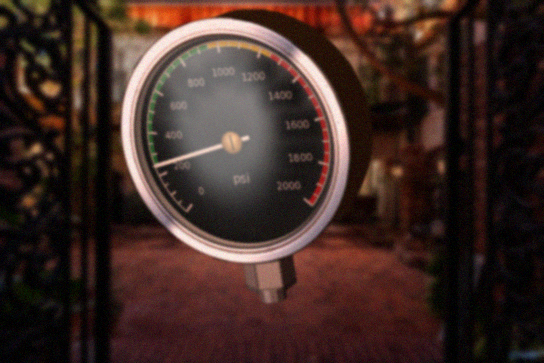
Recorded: 250 psi
